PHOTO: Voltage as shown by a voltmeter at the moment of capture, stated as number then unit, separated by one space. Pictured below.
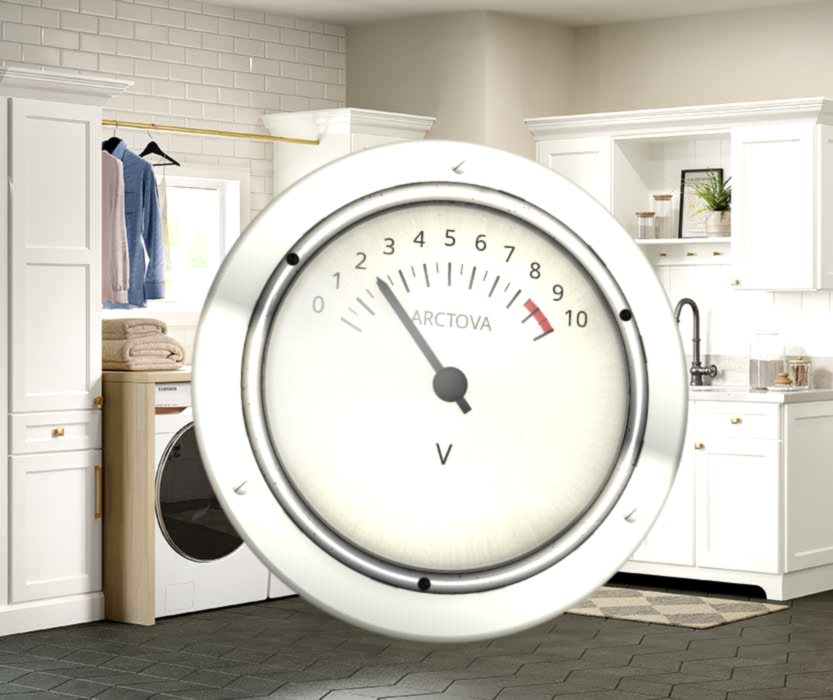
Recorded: 2 V
